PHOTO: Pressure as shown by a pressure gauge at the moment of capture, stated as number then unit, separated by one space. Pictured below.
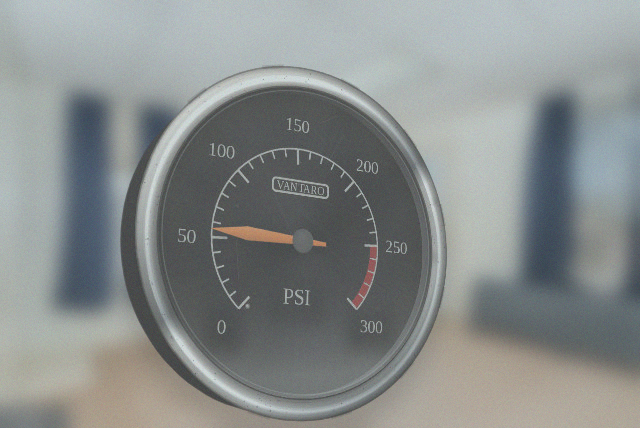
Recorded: 55 psi
